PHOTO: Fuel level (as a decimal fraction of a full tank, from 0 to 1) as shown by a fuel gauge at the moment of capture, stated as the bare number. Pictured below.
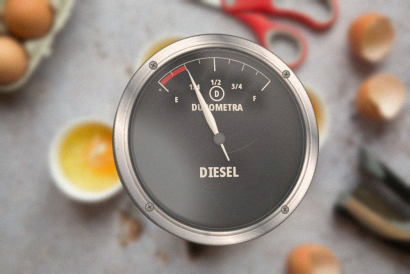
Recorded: 0.25
